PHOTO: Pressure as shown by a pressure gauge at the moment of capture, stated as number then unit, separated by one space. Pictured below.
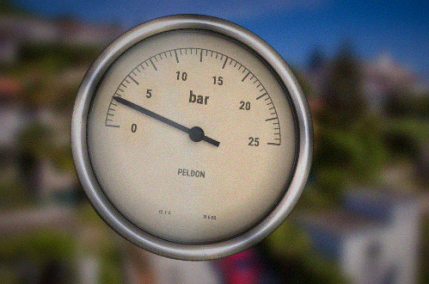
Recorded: 2.5 bar
